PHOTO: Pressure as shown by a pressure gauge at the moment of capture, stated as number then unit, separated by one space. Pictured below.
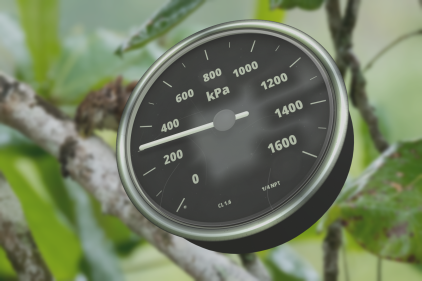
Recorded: 300 kPa
